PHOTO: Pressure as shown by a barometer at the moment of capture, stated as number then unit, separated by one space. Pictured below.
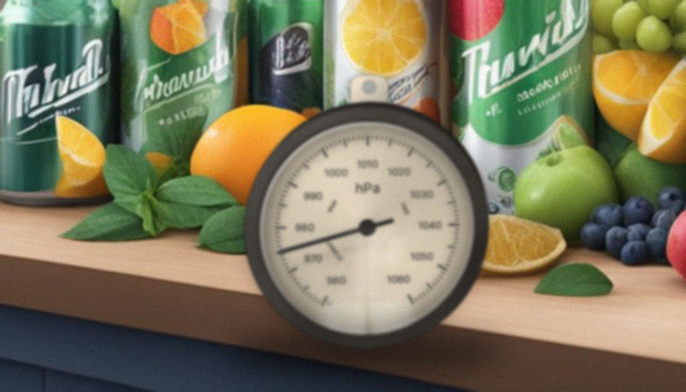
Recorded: 975 hPa
